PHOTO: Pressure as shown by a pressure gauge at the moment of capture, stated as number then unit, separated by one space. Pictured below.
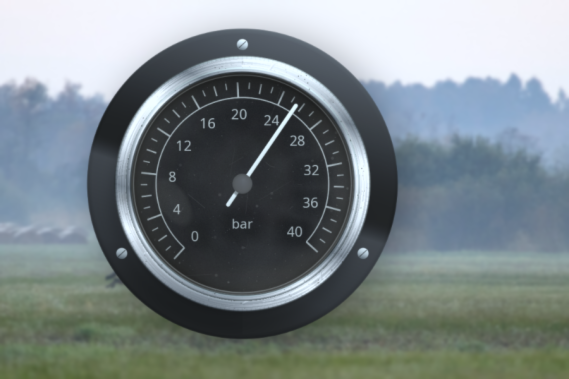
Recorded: 25.5 bar
